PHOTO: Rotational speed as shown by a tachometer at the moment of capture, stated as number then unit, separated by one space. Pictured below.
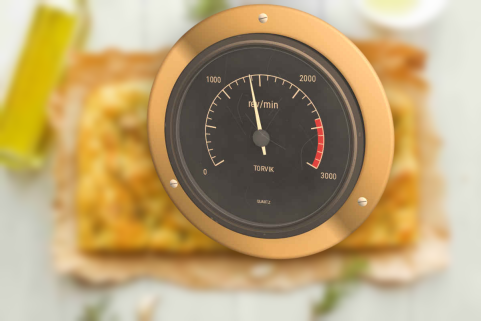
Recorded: 1400 rpm
